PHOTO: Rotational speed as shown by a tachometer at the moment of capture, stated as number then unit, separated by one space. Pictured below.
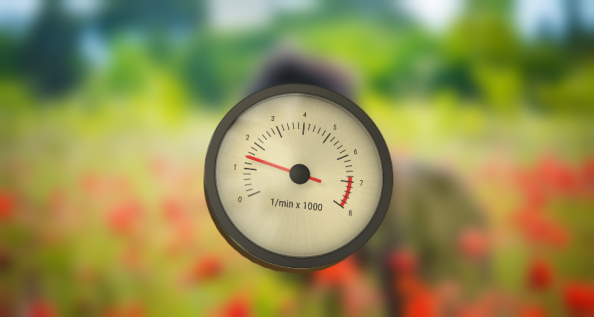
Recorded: 1400 rpm
